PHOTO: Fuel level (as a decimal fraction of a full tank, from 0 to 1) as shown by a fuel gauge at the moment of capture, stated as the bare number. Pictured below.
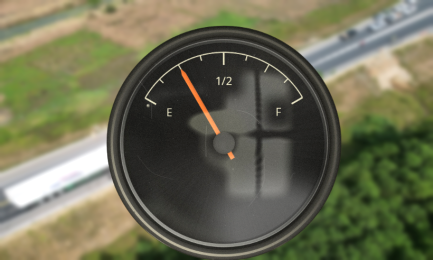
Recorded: 0.25
